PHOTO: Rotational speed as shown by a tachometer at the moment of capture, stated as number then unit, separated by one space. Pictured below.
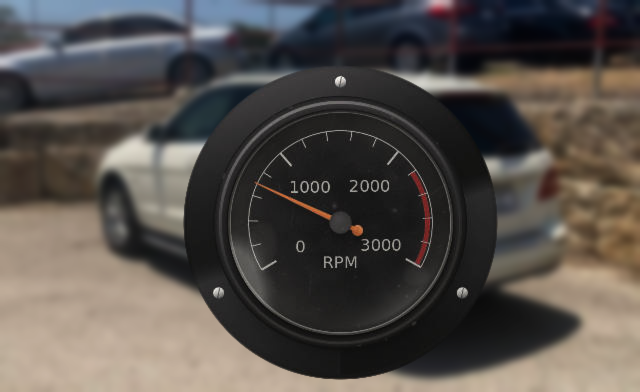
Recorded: 700 rpm
